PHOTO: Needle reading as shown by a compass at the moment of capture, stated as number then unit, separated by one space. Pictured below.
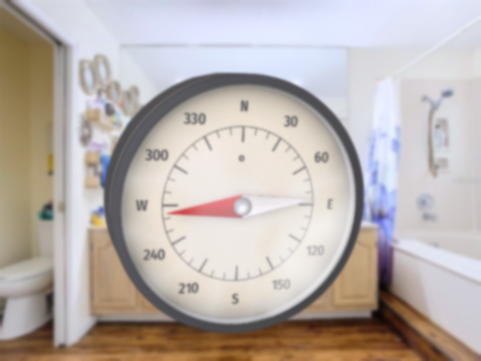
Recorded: 265 °
